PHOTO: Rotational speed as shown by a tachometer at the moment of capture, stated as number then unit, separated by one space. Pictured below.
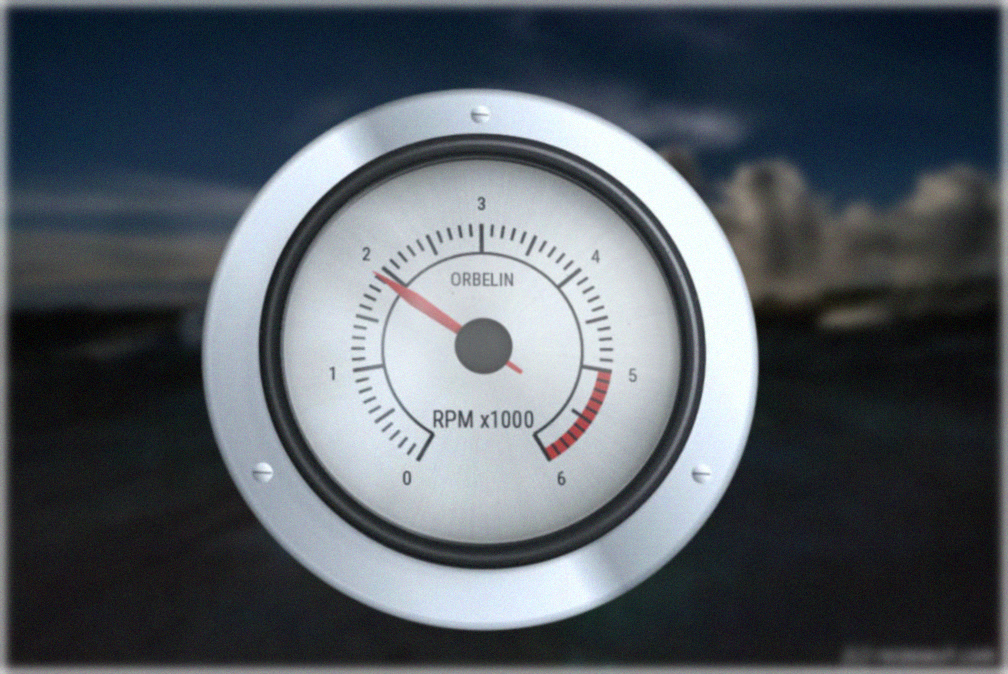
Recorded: 1900 rpm
